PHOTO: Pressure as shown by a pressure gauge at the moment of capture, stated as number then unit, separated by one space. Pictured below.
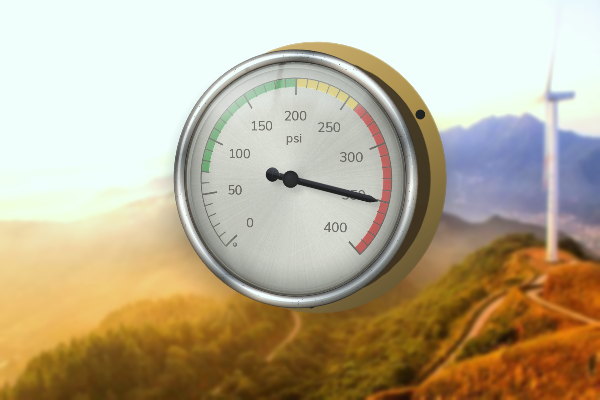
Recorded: 350 psi
